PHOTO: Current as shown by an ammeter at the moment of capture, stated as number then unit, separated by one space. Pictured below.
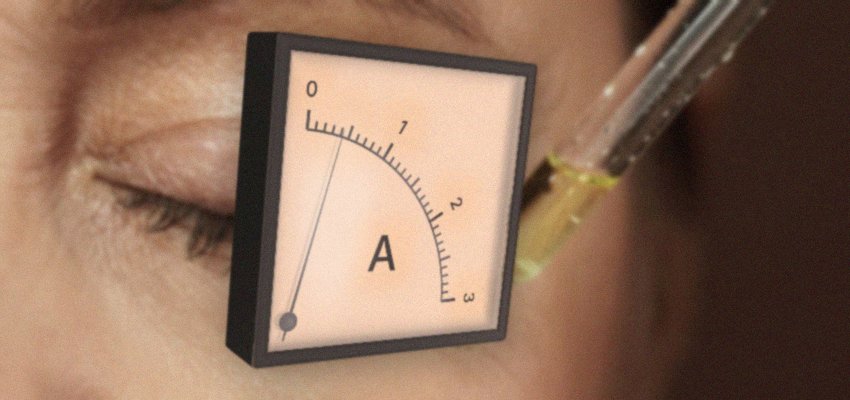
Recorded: 0.4 A
